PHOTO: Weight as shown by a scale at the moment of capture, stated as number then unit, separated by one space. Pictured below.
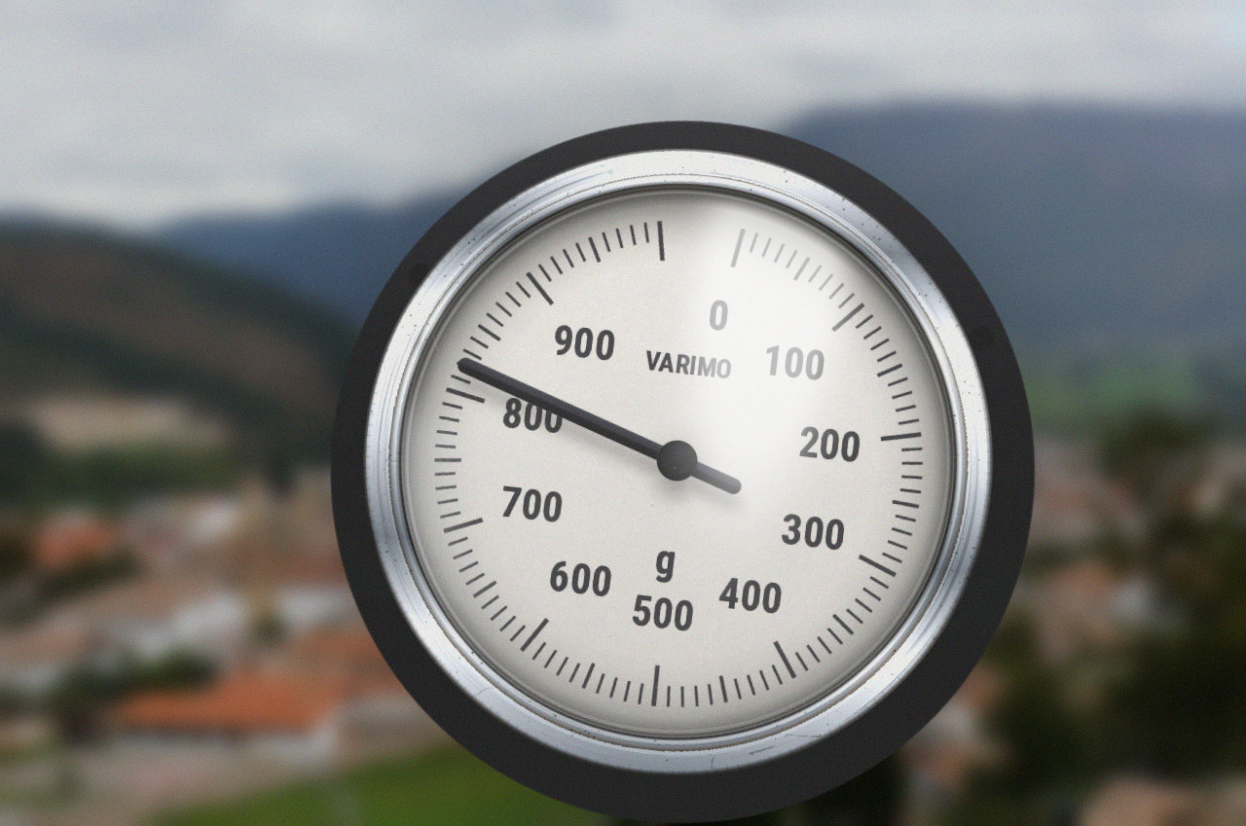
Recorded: 820 g
